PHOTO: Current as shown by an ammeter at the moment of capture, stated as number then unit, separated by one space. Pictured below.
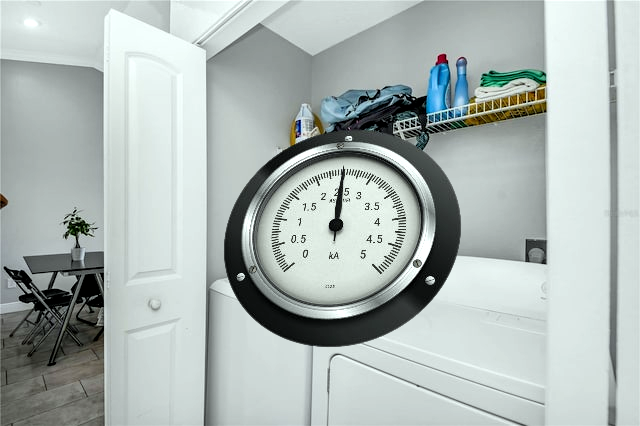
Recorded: 2.5 kA
